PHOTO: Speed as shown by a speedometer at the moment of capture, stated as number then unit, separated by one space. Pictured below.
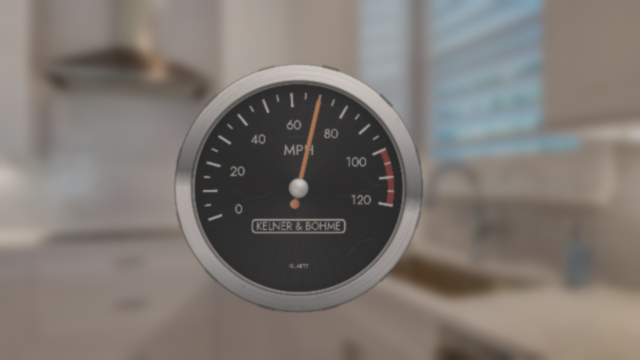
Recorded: 70 mph
